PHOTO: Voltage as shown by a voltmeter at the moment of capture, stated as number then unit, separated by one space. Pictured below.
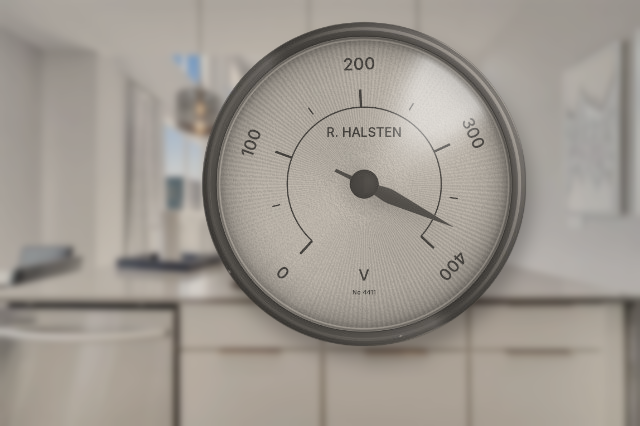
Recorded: 375 V
